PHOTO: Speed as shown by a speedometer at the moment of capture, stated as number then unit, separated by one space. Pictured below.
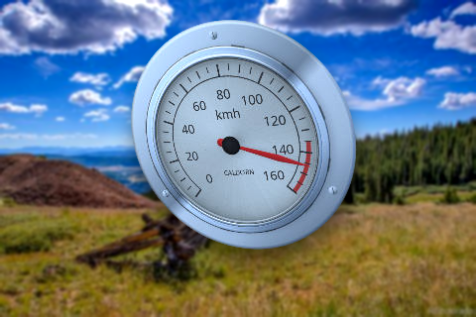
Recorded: 145 km/h
